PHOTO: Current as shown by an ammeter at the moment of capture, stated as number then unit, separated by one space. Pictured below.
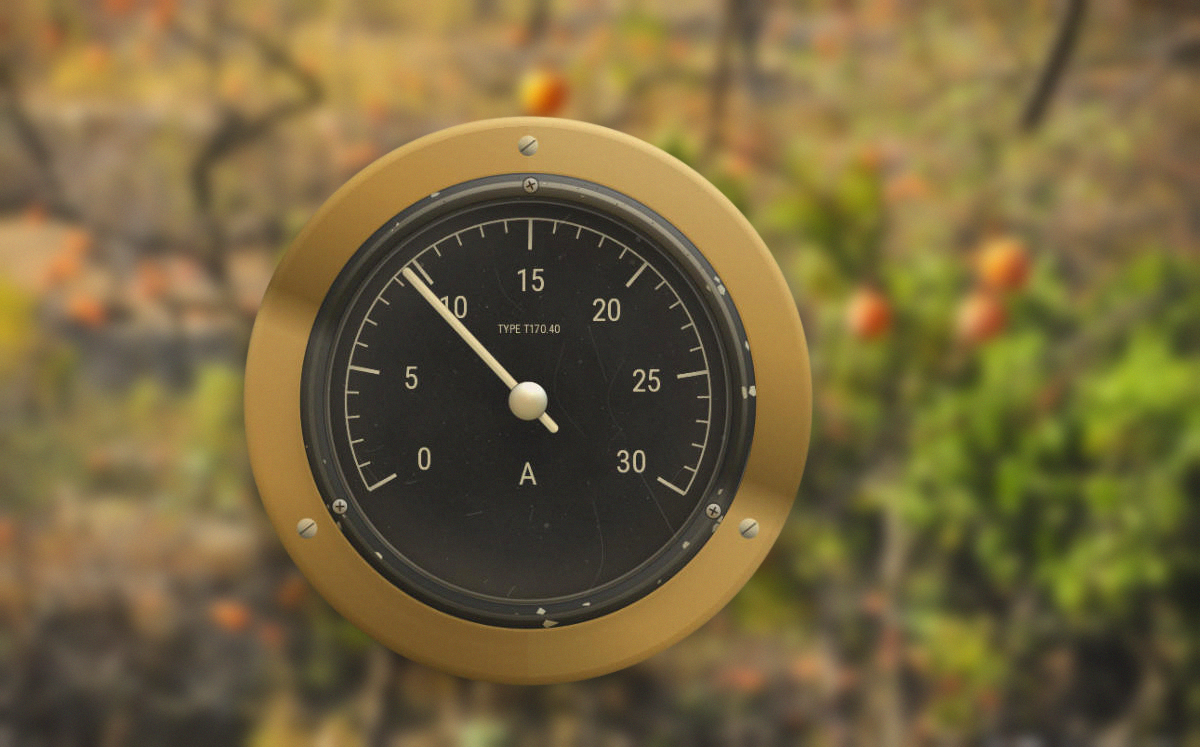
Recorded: 9.5 A
